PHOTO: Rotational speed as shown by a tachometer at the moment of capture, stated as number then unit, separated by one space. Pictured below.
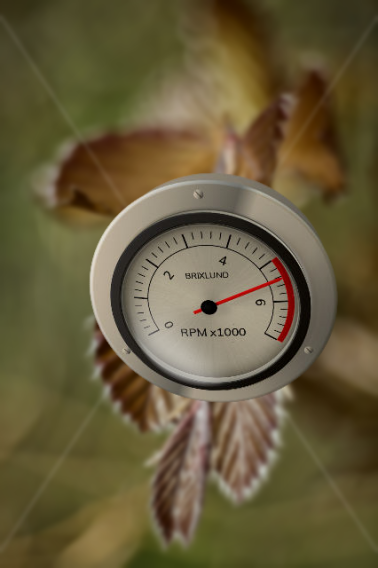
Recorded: 5400 rpm
